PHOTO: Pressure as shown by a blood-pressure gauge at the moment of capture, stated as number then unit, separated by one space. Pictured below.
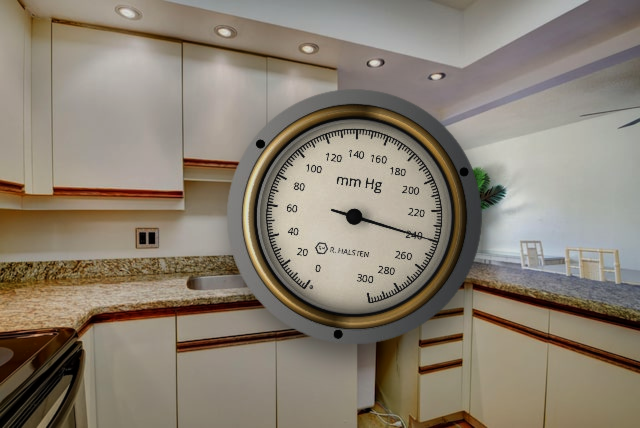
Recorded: 240 mmHg
